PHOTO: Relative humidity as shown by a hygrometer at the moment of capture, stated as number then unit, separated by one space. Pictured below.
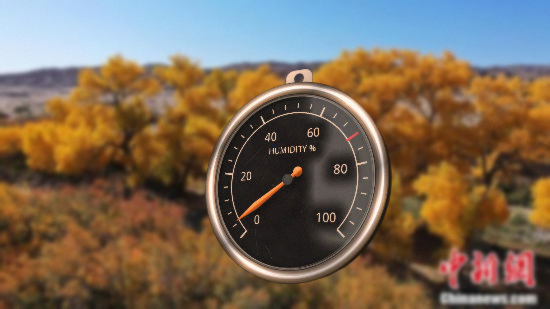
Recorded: 4 %
